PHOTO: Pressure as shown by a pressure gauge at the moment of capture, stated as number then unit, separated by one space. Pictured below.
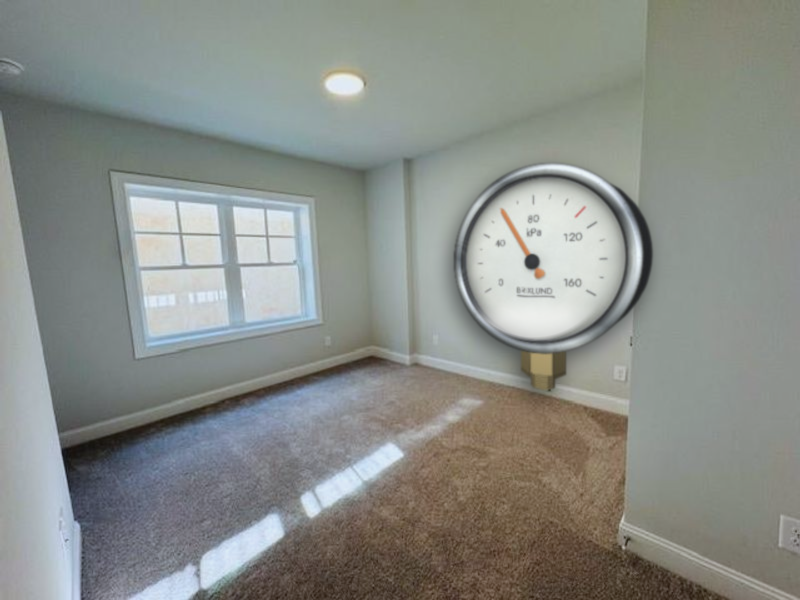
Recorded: 60 kPa
